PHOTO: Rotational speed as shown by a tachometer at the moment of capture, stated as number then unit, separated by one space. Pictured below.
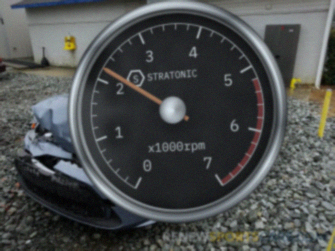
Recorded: 2200 rpm
